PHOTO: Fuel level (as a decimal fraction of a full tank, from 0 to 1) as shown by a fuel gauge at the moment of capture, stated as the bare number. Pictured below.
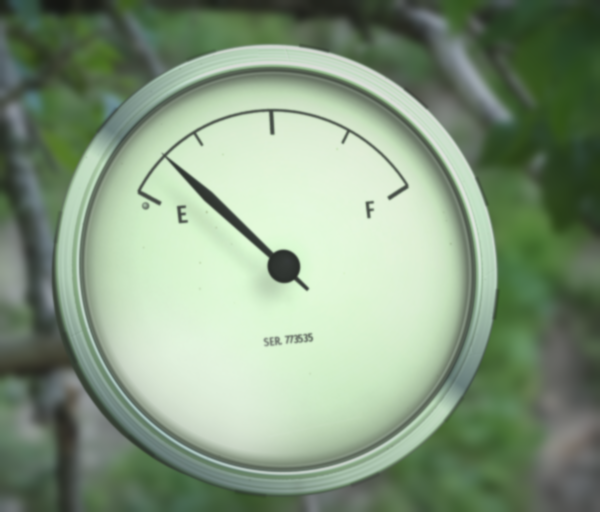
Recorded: 0.125
